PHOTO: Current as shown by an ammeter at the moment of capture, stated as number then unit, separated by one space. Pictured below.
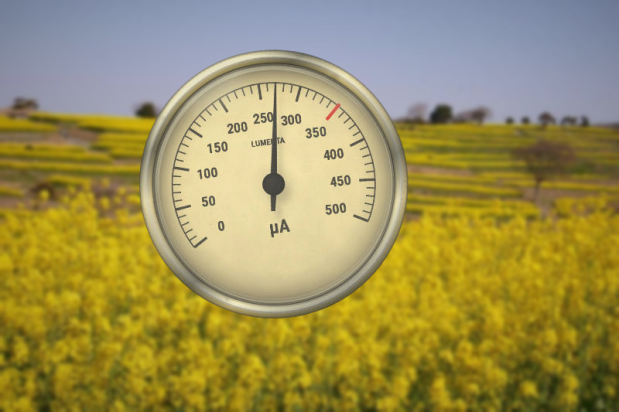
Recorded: 270 µA
